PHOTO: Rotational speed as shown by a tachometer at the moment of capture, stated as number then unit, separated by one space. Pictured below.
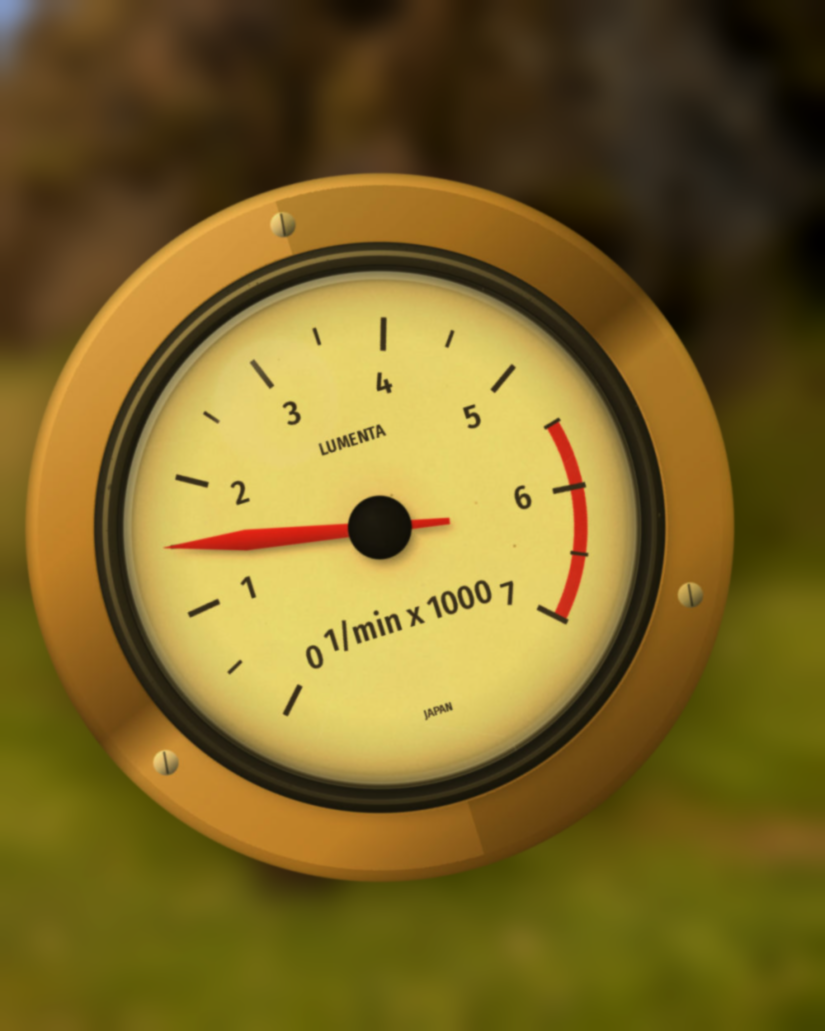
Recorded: 1500 rpm
